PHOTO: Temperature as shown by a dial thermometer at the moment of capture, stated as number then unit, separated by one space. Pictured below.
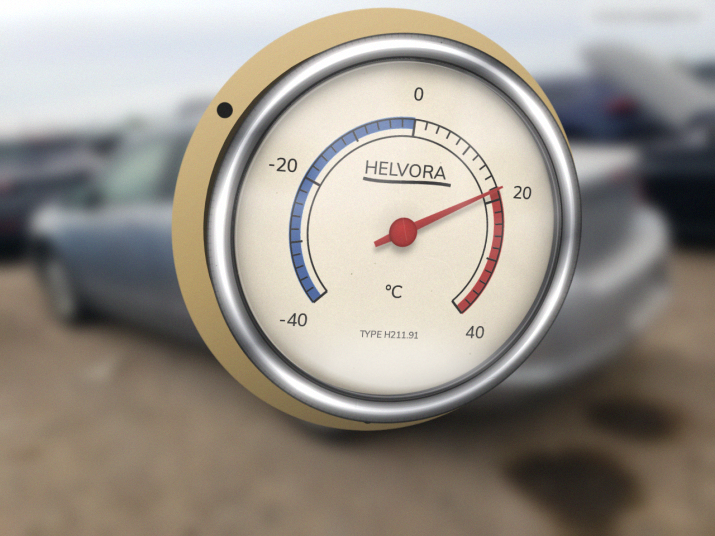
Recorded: 18 °C
